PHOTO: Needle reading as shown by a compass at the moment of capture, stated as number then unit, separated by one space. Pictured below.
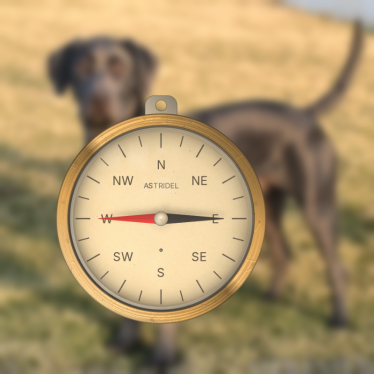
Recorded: 270 °
